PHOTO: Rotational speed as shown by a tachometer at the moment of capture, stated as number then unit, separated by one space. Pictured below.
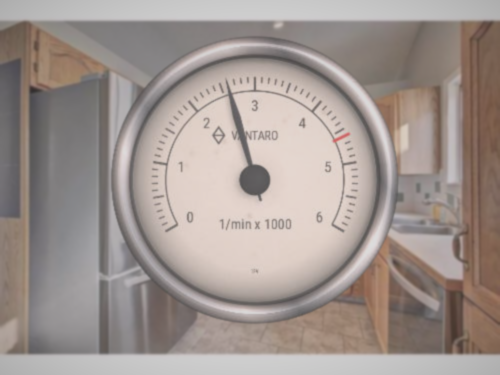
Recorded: 2600 rpm
